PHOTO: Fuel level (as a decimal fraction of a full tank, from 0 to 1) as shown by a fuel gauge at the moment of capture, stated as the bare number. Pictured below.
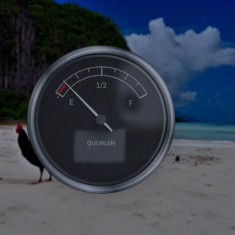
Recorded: 0.125
